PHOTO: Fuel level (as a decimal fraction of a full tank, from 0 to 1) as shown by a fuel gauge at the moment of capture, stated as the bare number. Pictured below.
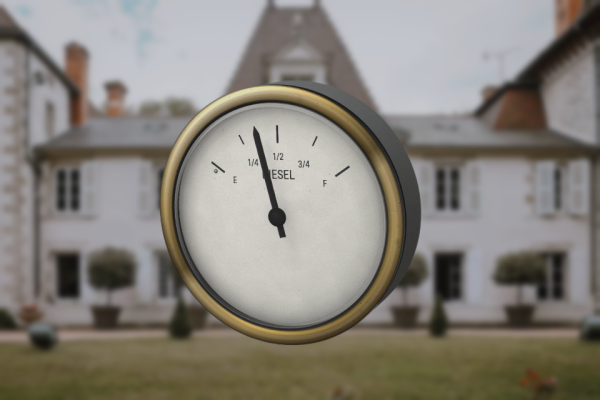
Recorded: 0.375
